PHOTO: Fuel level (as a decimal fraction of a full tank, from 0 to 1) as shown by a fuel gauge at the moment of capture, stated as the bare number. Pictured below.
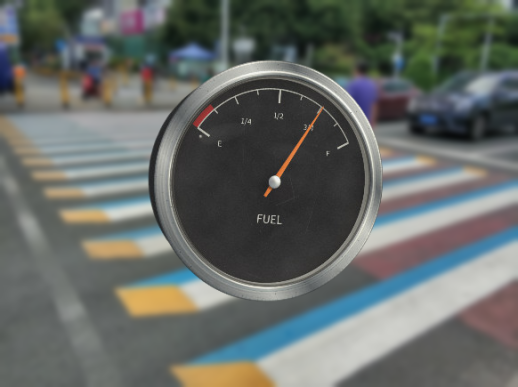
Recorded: 0.75
